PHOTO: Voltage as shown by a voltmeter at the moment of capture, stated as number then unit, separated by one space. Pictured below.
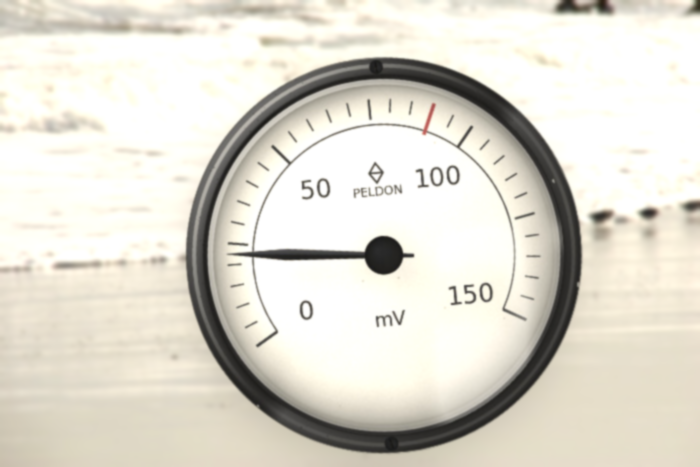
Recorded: 22.5 mV
